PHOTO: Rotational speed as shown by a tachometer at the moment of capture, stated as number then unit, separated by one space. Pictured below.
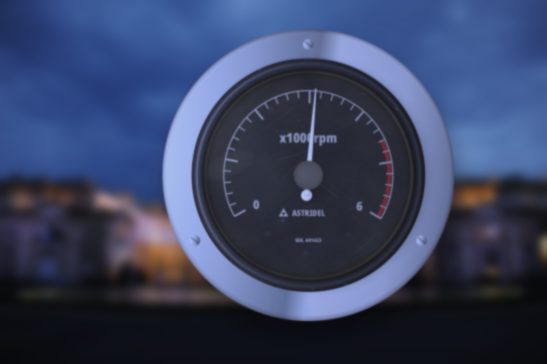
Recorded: 3100 rpm
